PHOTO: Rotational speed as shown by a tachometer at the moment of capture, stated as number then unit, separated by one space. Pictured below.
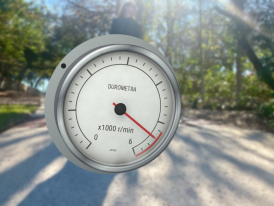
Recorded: 5400 rpm
